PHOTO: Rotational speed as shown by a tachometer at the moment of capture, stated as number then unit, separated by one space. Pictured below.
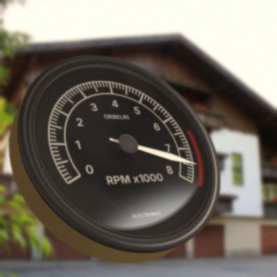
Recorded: 7500 rpm
